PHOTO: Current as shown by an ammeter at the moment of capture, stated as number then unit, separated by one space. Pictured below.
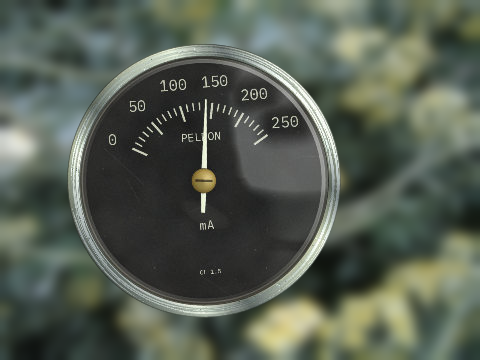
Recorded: 140 mA
